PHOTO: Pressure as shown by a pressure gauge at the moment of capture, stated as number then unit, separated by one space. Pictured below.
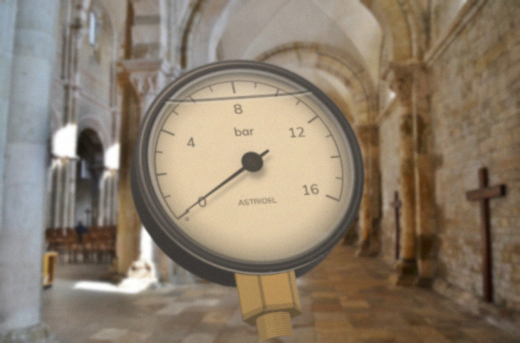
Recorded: 0 bar
